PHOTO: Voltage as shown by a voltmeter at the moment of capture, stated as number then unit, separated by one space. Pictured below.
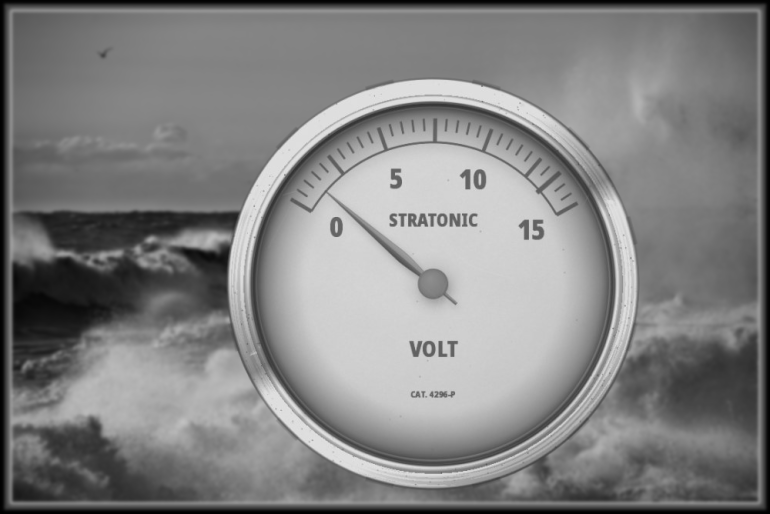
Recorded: 1.25 V
